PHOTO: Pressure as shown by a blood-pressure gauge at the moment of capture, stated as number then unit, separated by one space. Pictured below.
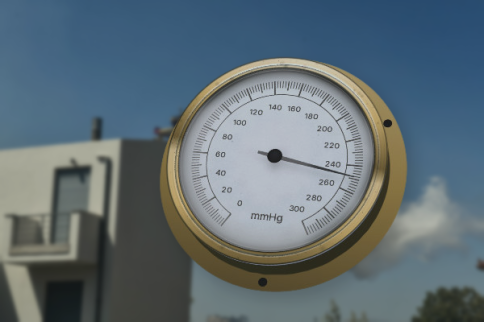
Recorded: 250 mmHg
